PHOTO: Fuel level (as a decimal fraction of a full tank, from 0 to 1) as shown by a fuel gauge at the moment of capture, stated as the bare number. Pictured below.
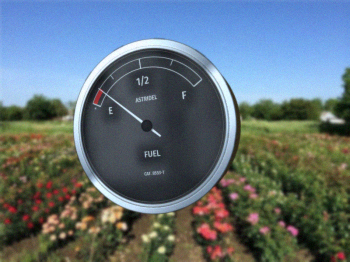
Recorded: 0.125
